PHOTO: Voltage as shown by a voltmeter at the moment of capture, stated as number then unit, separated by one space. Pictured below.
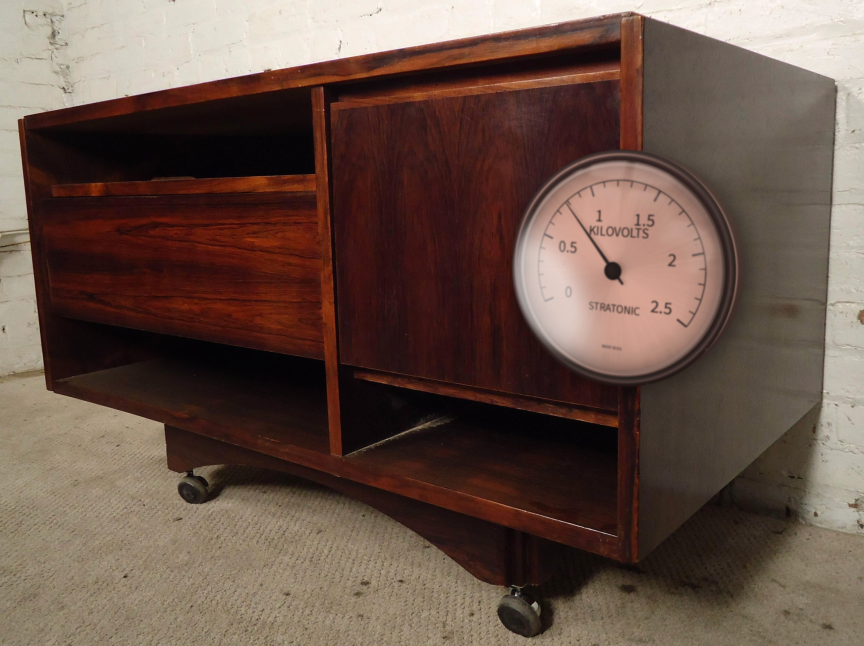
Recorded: 0.8 kV
